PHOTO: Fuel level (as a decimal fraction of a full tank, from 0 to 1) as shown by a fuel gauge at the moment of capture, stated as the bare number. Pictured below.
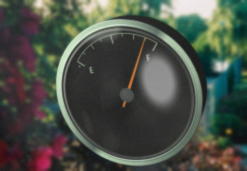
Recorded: 0.875
